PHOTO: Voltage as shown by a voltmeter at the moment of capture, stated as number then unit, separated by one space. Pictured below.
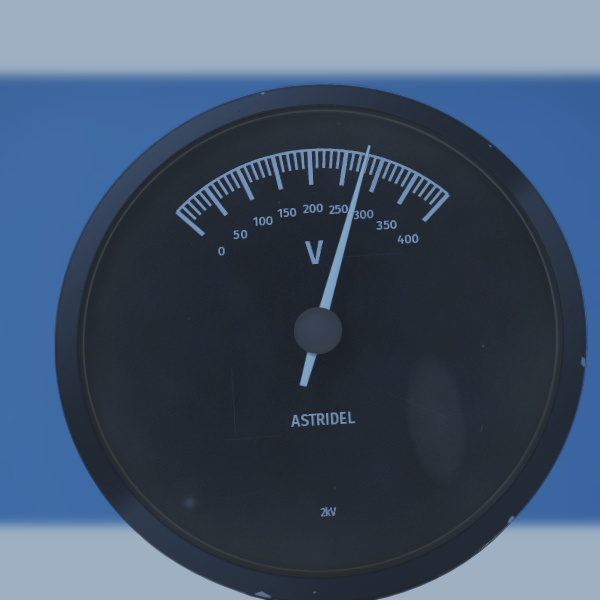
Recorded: 280 V
